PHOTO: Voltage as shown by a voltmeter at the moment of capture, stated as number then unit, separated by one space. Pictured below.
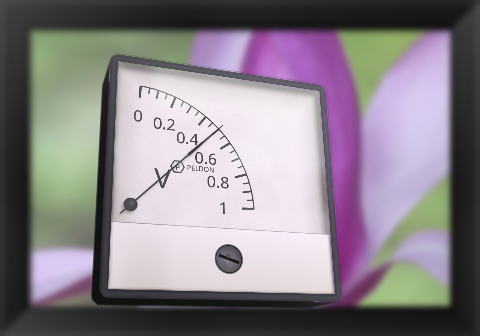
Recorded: 0.5 V
